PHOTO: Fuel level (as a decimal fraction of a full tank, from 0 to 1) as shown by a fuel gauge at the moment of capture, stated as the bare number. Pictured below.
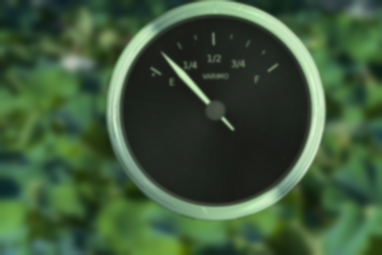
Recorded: 0.125
